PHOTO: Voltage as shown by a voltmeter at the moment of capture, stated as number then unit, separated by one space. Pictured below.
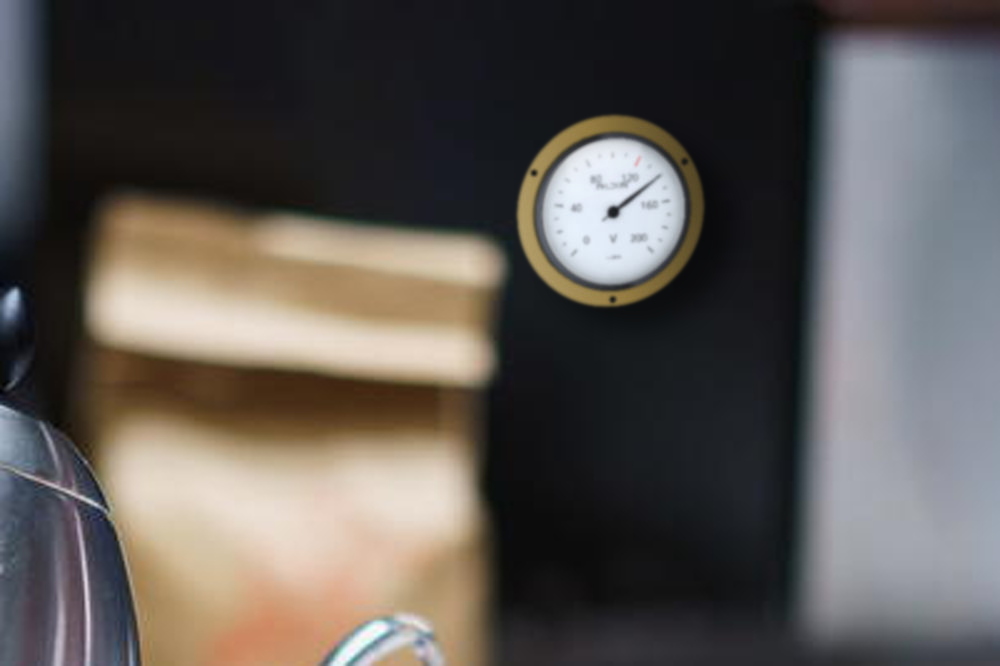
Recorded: 140 V
